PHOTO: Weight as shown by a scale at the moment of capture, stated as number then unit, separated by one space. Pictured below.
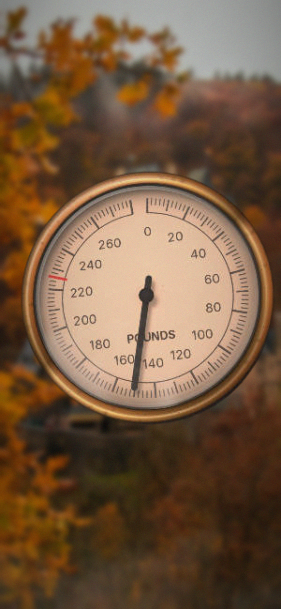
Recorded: 150 lb
